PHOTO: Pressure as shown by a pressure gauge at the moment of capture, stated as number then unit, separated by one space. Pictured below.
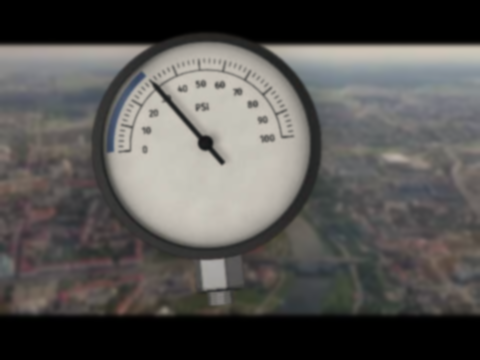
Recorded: 30 psi
